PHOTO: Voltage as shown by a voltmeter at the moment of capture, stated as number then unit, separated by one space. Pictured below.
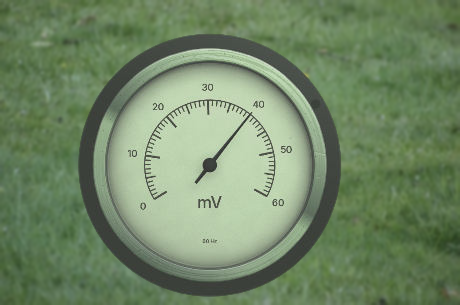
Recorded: 40 mV
